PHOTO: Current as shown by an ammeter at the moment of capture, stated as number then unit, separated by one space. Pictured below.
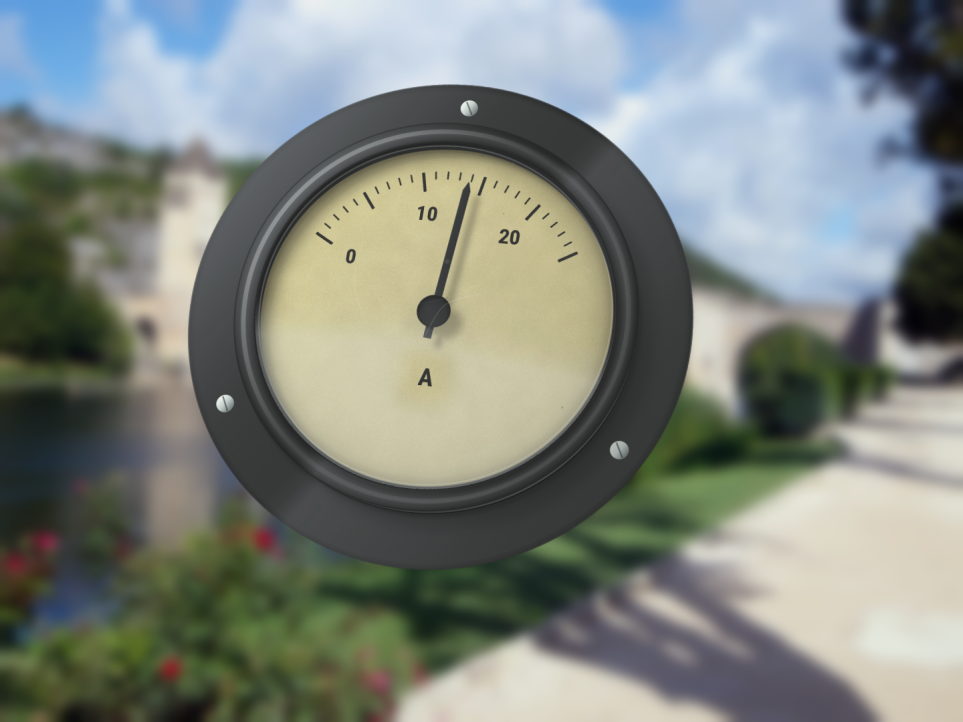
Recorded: 14 A
